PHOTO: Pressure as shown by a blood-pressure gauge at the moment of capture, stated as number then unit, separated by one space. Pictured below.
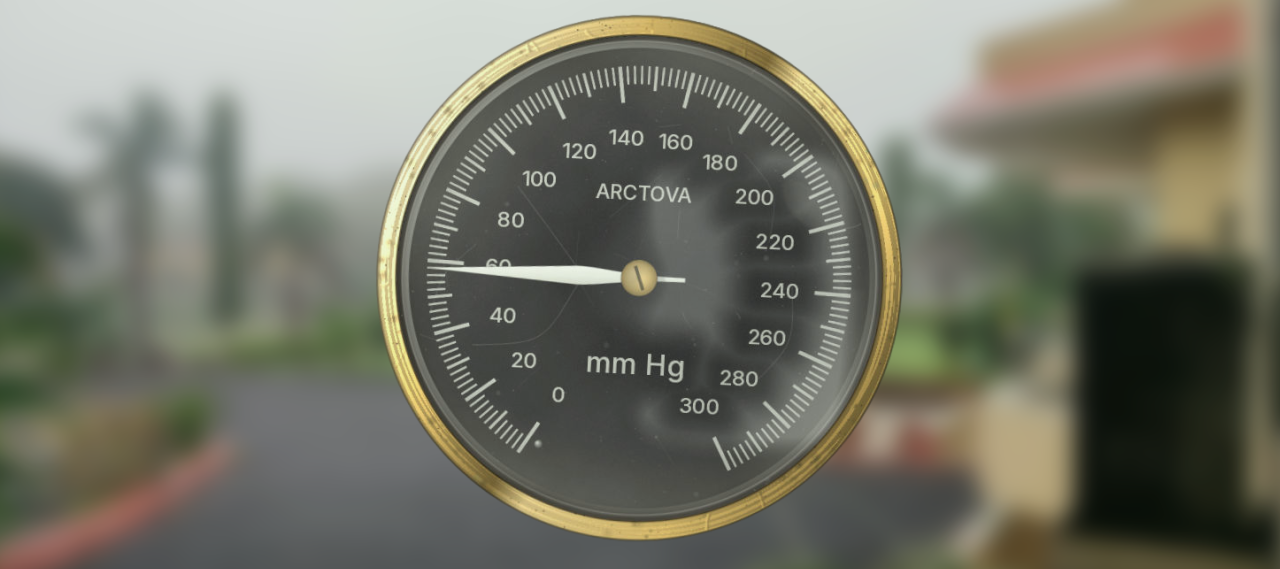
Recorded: 58 mmHg
